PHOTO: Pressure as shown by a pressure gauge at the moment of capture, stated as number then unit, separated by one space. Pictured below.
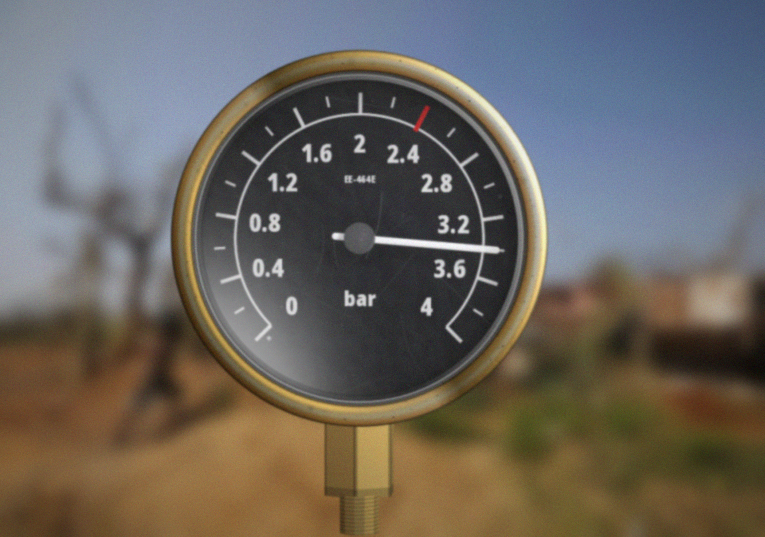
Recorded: 3.4 bar
